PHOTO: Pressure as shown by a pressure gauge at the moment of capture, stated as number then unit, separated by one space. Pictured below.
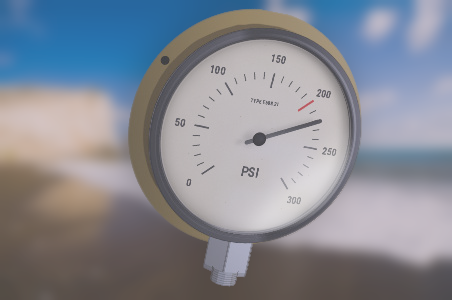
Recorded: 220 psi
